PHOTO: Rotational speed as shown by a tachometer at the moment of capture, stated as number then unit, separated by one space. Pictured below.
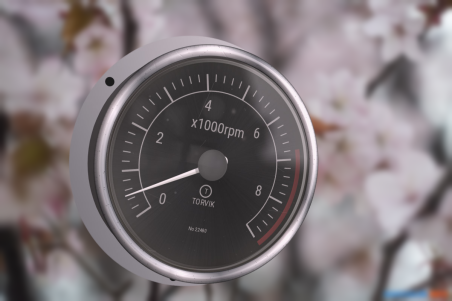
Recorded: 500 rpm
